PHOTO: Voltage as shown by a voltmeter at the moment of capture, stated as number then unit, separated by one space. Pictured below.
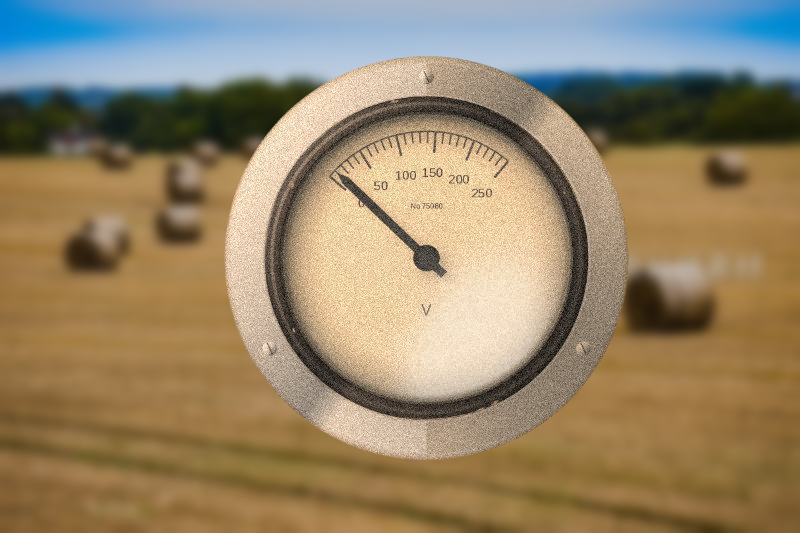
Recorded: 10 V
